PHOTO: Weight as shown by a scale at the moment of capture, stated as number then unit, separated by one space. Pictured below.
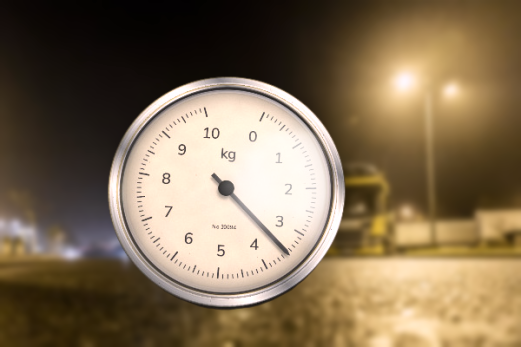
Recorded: 3.5 kg
